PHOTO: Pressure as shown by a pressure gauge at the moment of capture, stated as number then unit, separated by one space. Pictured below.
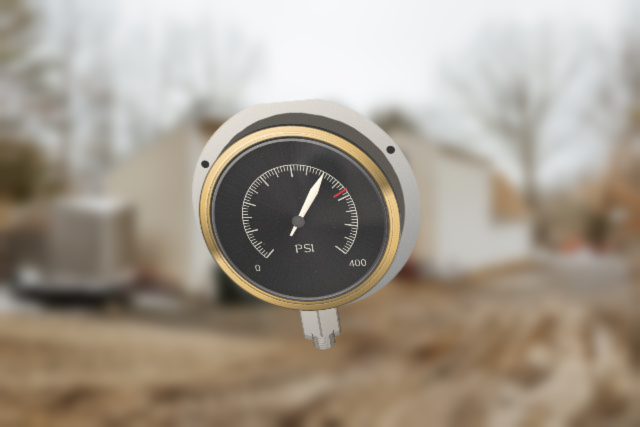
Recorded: 250 psi
